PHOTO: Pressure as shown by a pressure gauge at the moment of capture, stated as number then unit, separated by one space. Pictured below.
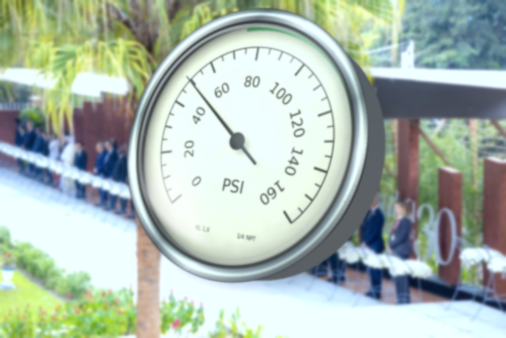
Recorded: 50 psi
